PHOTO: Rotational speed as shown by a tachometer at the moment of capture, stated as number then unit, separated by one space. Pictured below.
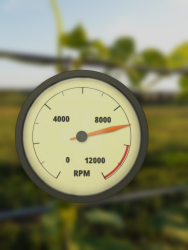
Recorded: 9000 rpm
